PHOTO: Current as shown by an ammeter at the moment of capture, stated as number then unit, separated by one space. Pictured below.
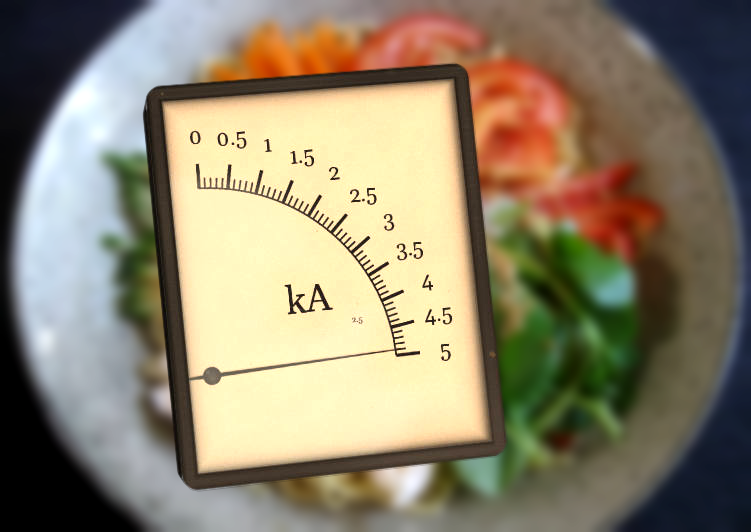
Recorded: 4.9 kA
